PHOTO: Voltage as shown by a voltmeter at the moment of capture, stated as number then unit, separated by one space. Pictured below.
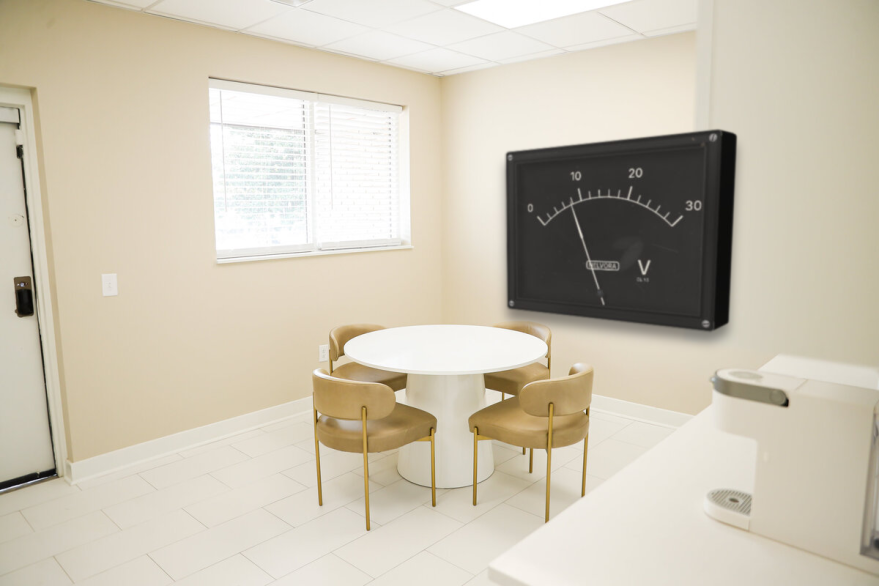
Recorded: 8 V
